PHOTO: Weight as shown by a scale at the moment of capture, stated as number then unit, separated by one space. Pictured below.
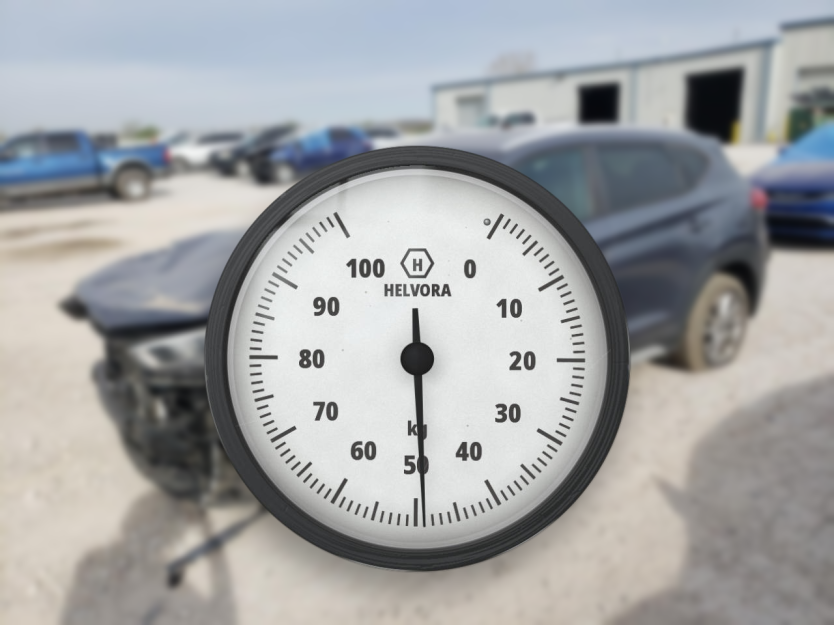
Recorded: 49 kg
